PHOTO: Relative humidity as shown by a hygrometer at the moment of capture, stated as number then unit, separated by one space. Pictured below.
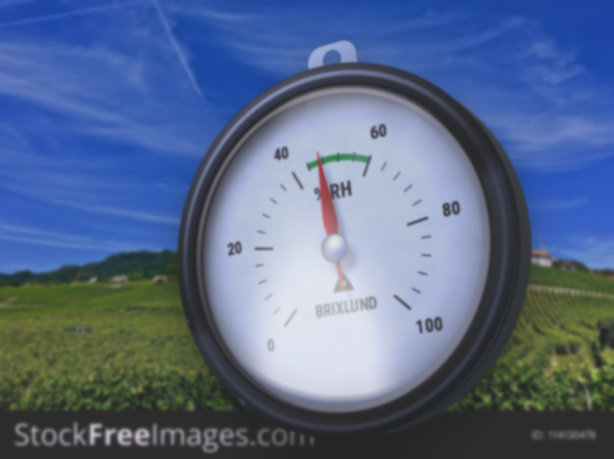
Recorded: 48 %
